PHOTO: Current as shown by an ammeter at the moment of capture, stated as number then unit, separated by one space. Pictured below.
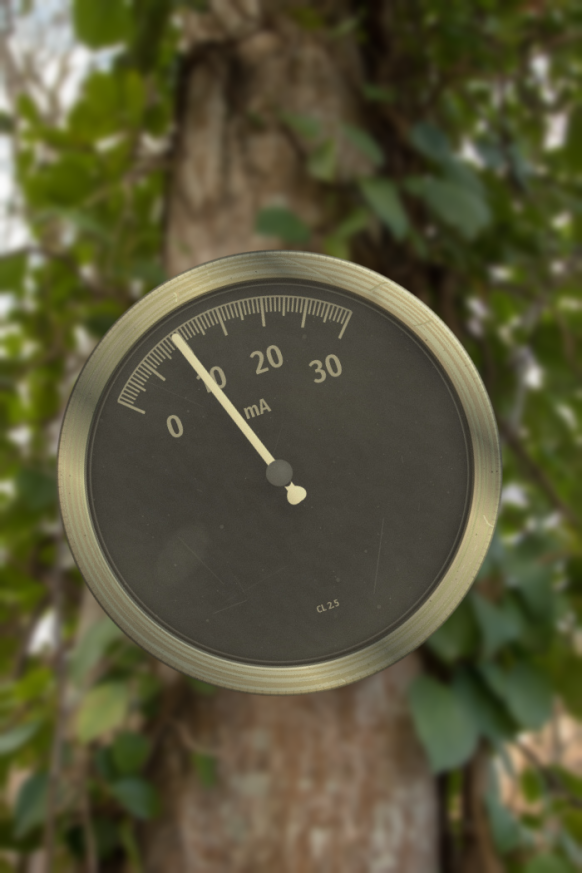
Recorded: 9.5 mA
